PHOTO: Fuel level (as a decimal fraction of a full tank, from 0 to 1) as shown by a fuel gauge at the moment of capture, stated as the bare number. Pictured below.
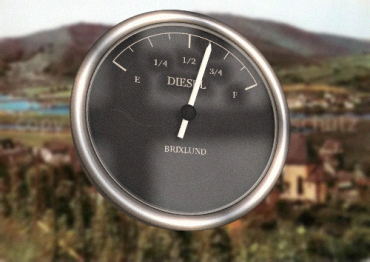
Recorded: 0.625
